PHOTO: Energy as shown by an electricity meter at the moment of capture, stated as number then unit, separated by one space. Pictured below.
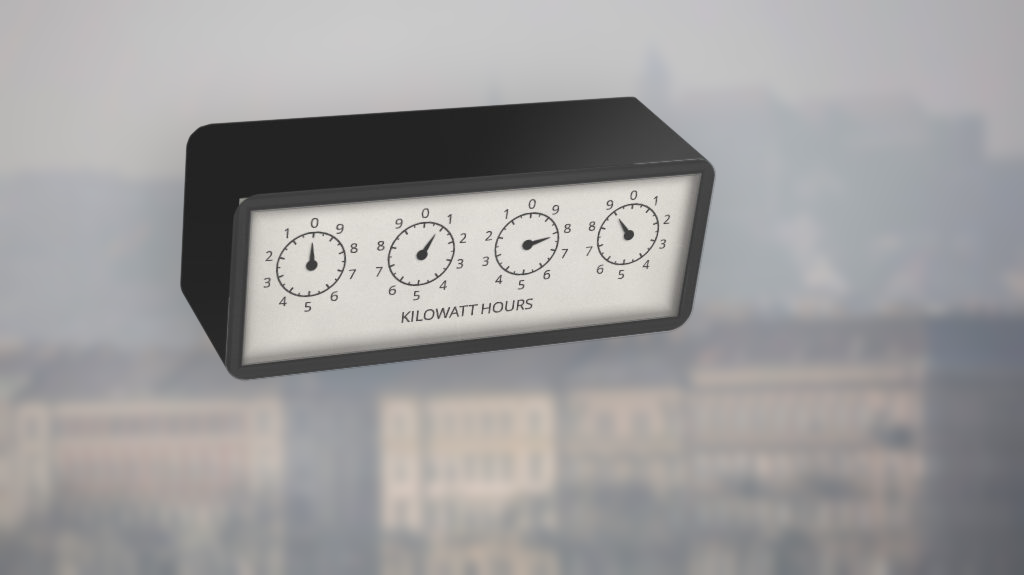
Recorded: 79 kWh
